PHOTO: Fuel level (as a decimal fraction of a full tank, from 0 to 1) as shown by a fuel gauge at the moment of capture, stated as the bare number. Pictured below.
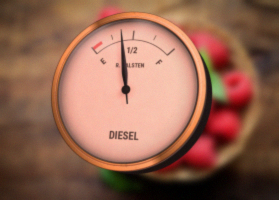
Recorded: 0.375
